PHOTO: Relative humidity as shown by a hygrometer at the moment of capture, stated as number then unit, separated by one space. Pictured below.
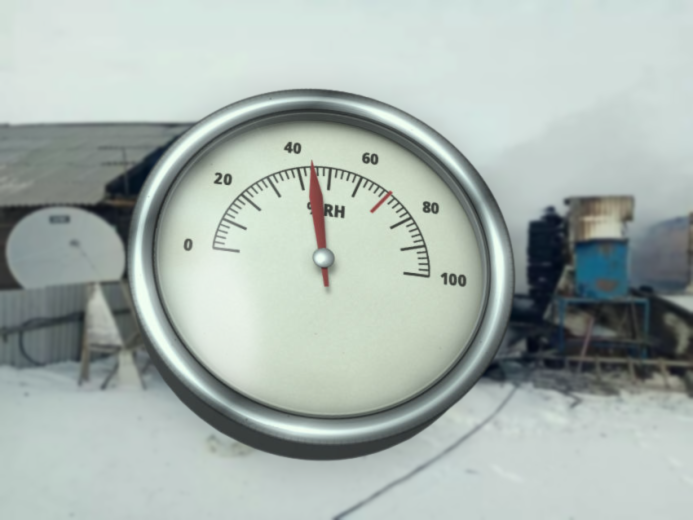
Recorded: 44 %
